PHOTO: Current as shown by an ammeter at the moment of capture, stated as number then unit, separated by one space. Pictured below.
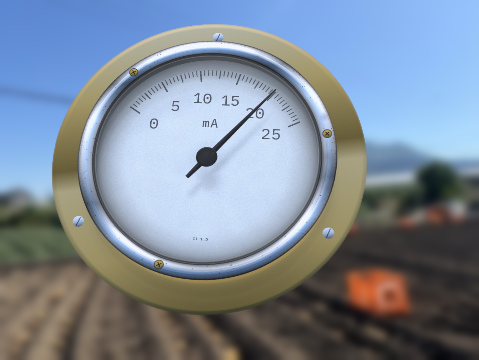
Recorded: 20 mA
